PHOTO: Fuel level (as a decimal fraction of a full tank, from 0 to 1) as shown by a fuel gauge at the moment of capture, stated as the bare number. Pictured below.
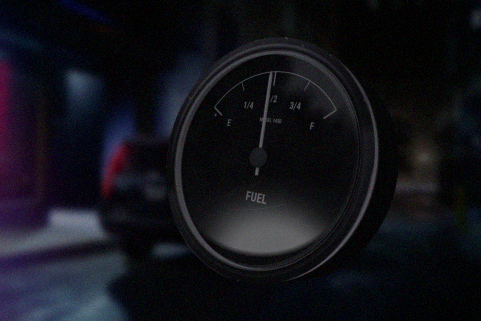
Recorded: 0.5
